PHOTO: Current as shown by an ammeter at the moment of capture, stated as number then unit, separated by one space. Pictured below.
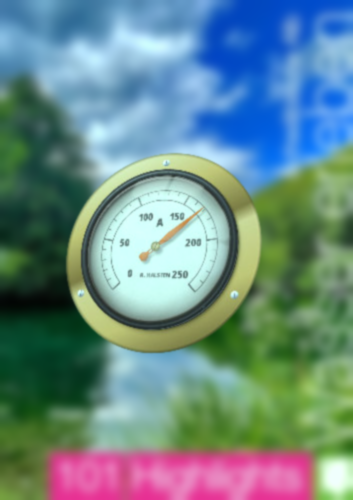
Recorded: 170 A
